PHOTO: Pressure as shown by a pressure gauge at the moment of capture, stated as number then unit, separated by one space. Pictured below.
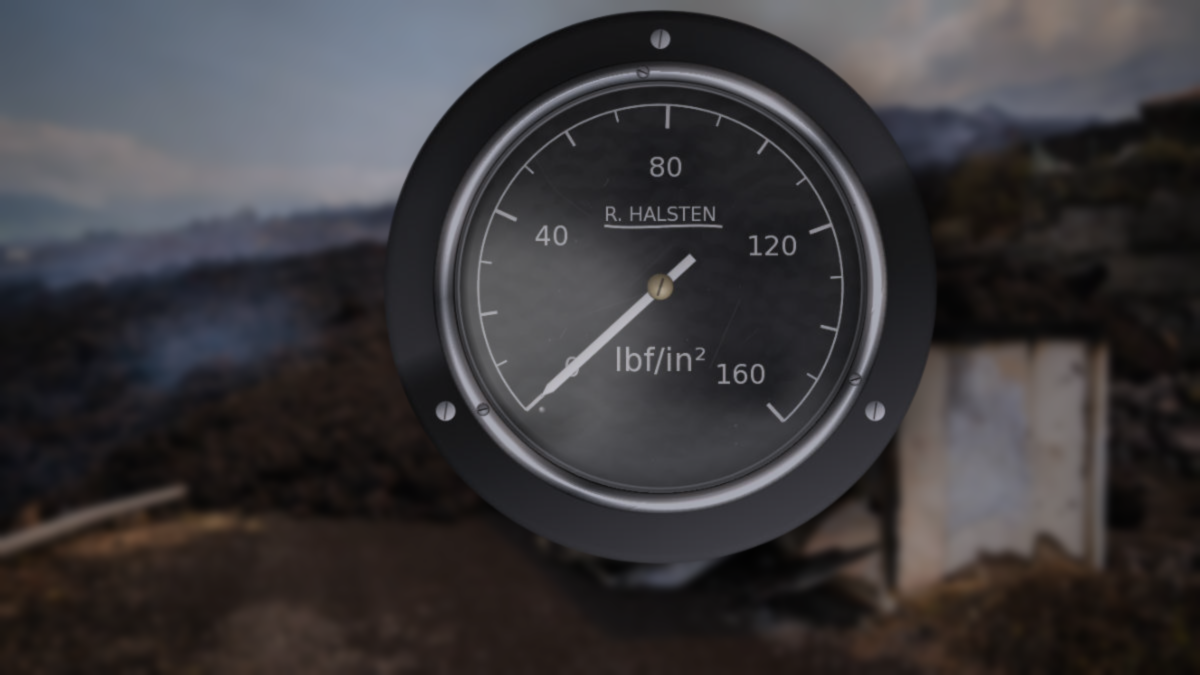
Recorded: 0 psi
